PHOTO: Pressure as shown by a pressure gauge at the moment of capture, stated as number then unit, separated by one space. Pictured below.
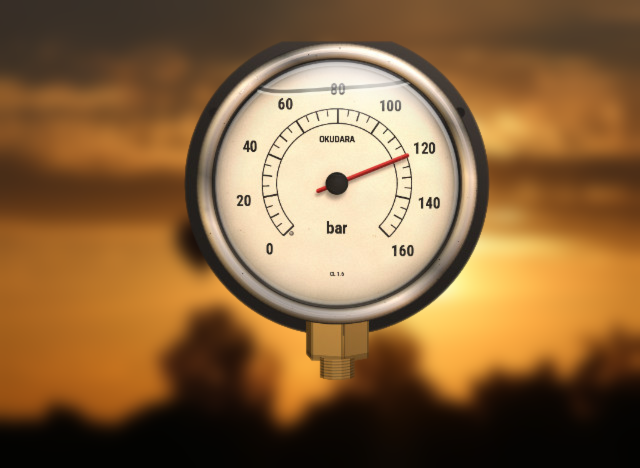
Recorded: 120 bar
